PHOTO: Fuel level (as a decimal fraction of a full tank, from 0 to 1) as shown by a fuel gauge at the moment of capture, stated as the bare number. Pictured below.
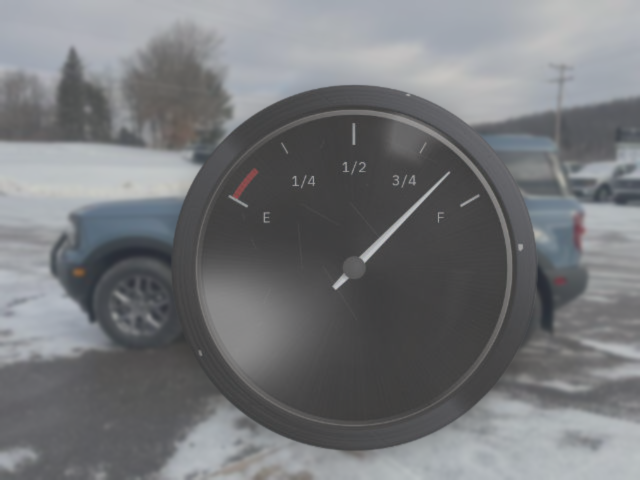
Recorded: 0.875
